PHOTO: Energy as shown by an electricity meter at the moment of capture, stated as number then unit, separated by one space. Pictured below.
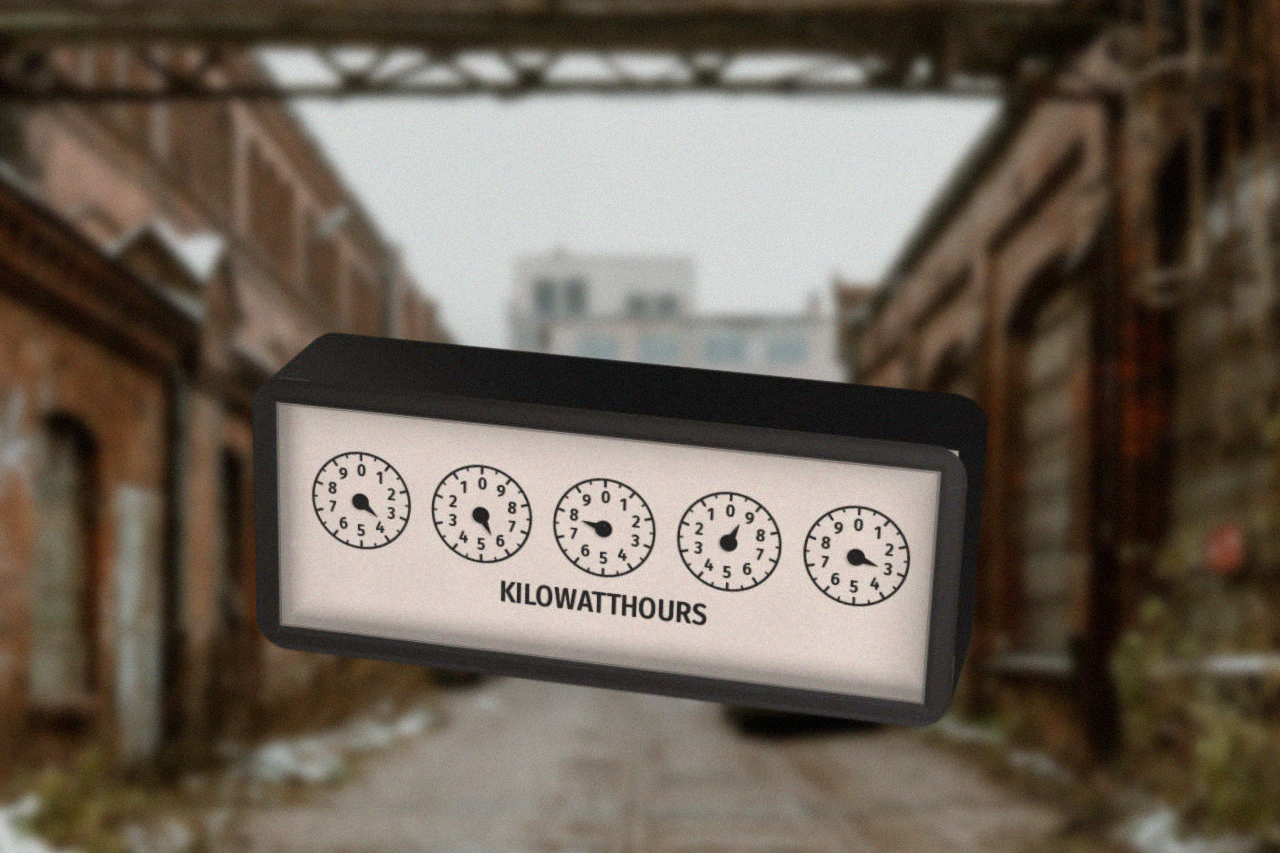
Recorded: 35793 kWh
